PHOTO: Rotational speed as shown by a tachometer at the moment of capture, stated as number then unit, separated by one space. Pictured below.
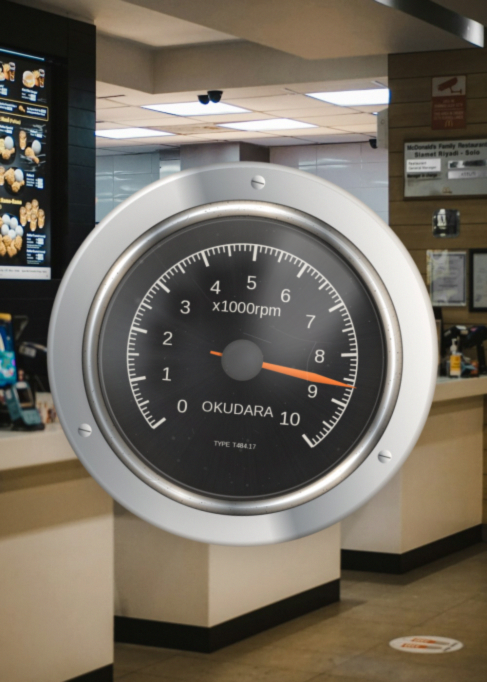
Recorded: 8600 rpm
